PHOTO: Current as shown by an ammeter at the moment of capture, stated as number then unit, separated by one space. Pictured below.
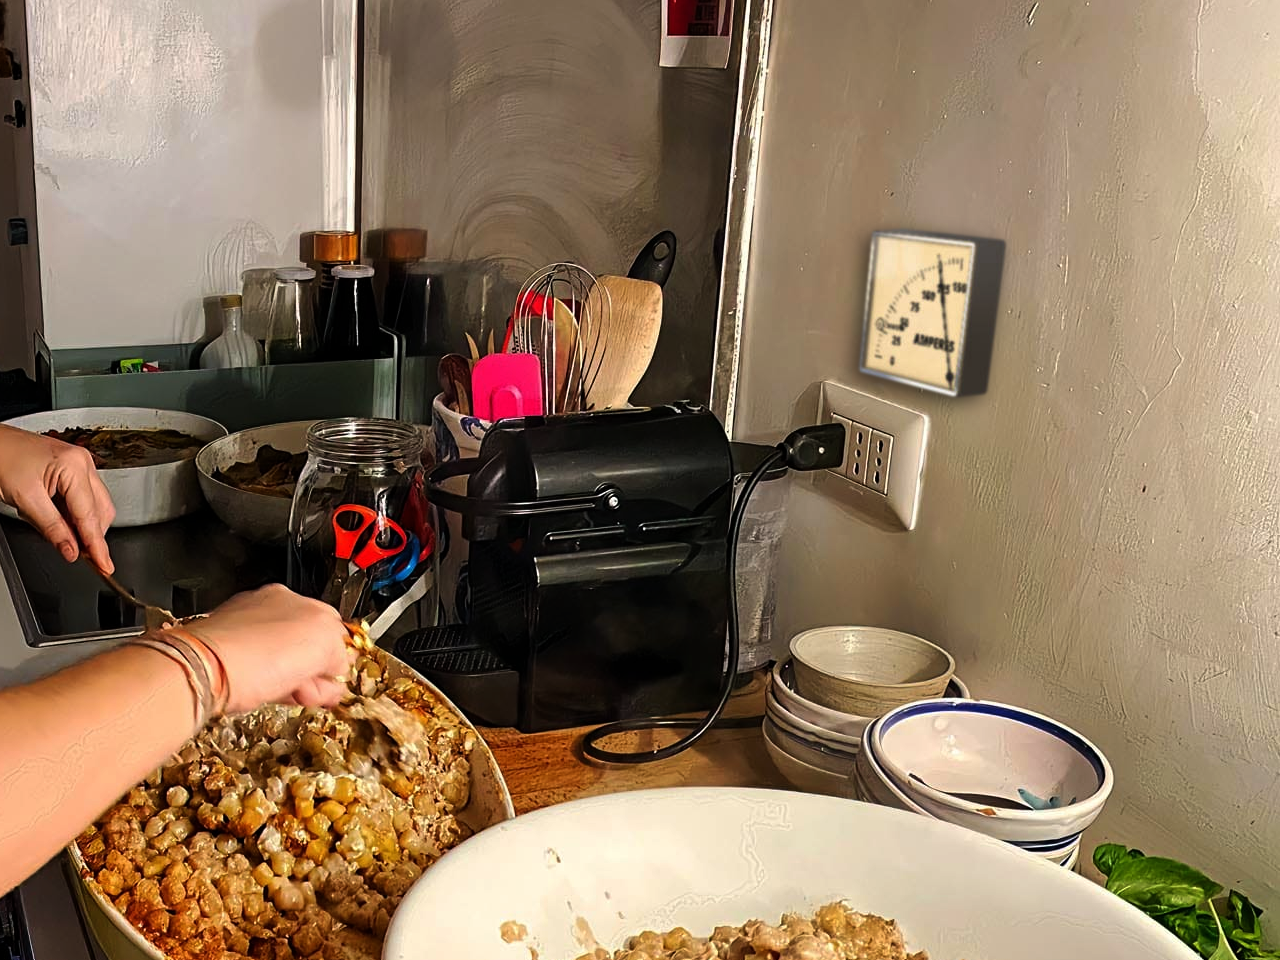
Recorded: 125 A
